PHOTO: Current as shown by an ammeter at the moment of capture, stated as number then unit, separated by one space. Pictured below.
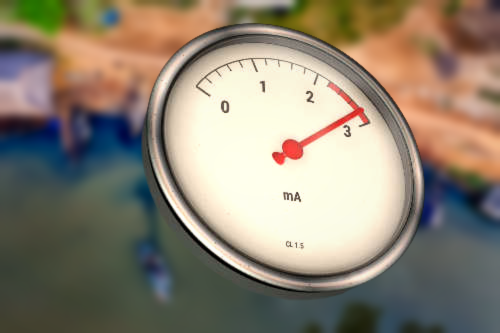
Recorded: 2.8 mA
